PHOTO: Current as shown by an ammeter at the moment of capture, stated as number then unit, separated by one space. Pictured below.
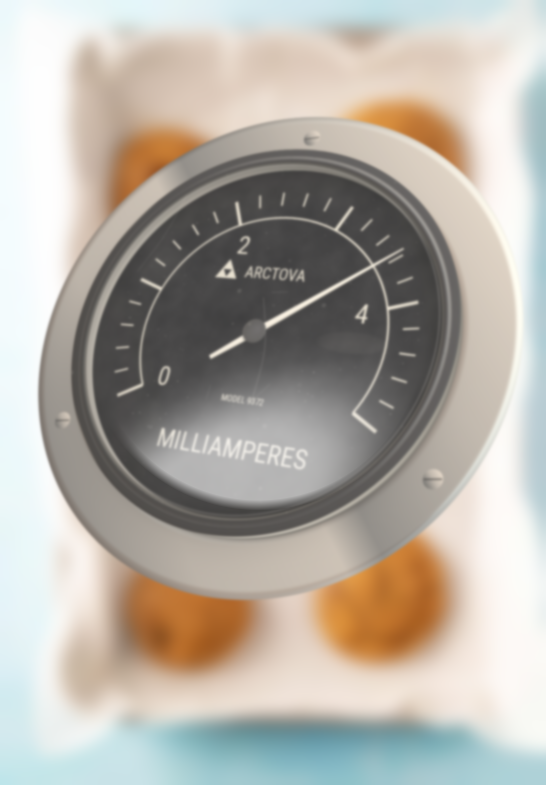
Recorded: 3.6 mA
